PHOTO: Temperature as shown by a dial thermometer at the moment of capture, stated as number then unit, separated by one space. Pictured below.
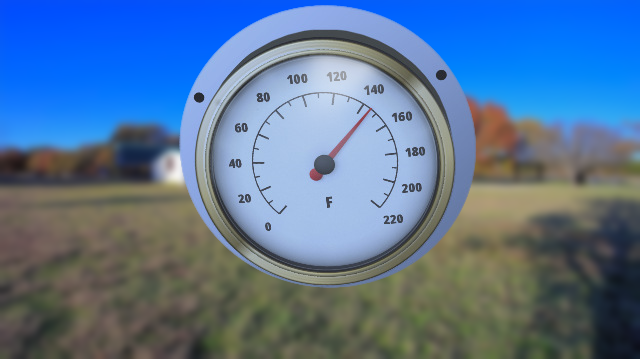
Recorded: 145 °F
